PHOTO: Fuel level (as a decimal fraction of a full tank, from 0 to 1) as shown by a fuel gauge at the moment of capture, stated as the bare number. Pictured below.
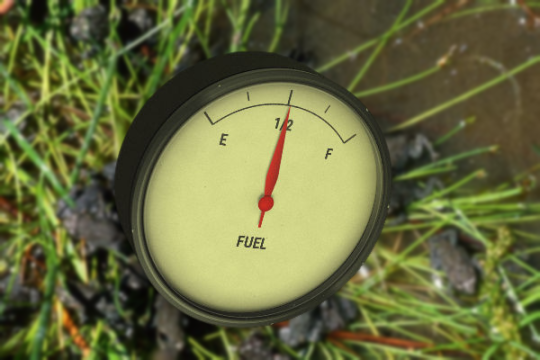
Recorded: 0.5
